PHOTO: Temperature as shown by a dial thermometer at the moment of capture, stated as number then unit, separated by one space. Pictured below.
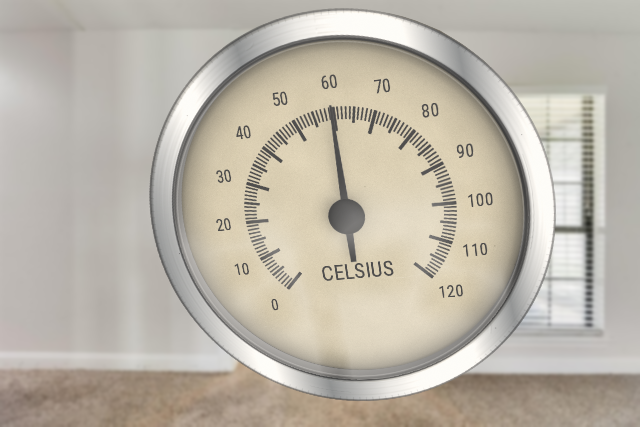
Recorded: 60 °C
